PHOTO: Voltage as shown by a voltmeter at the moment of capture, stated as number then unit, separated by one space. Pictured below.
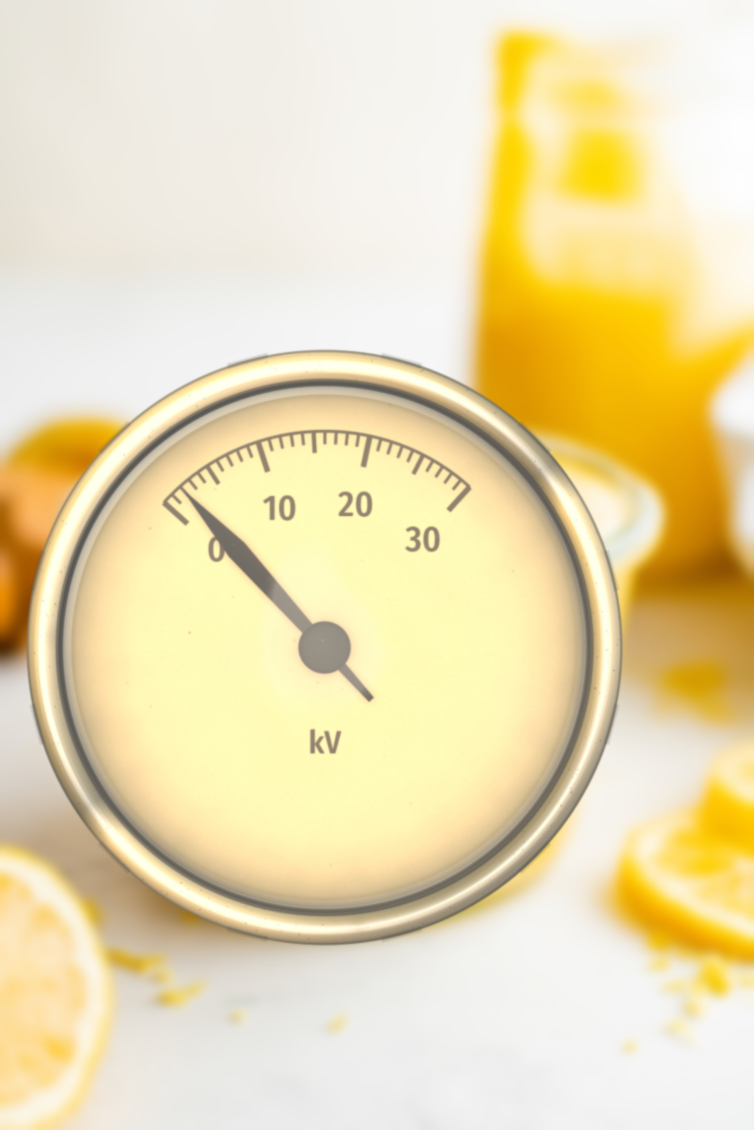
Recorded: 2 kV
